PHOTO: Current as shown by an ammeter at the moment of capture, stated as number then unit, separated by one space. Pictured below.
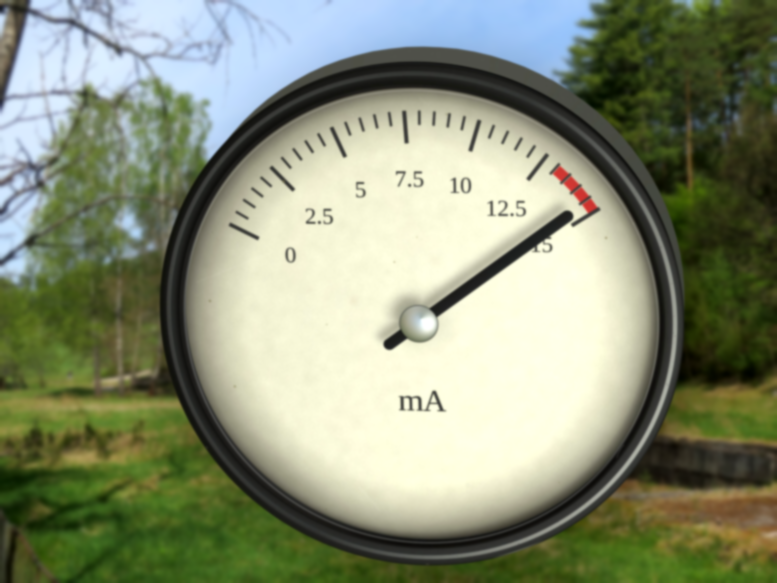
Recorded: 14.5 mA
